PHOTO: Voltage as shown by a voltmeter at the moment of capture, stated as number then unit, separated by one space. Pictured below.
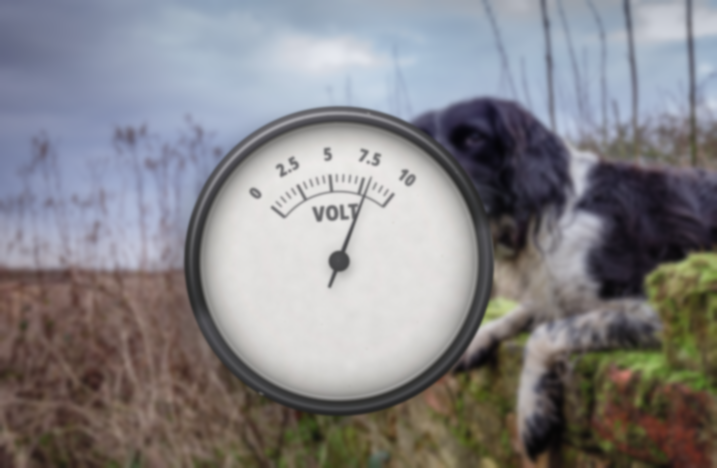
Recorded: 8 V
